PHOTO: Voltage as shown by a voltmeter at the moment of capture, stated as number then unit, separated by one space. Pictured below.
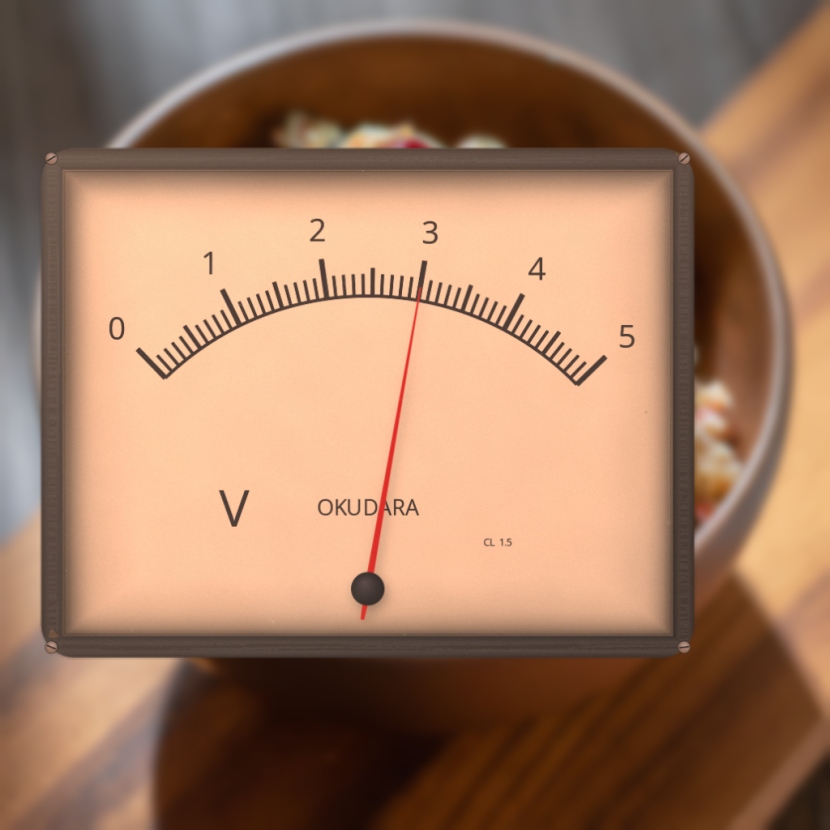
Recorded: 3 V
